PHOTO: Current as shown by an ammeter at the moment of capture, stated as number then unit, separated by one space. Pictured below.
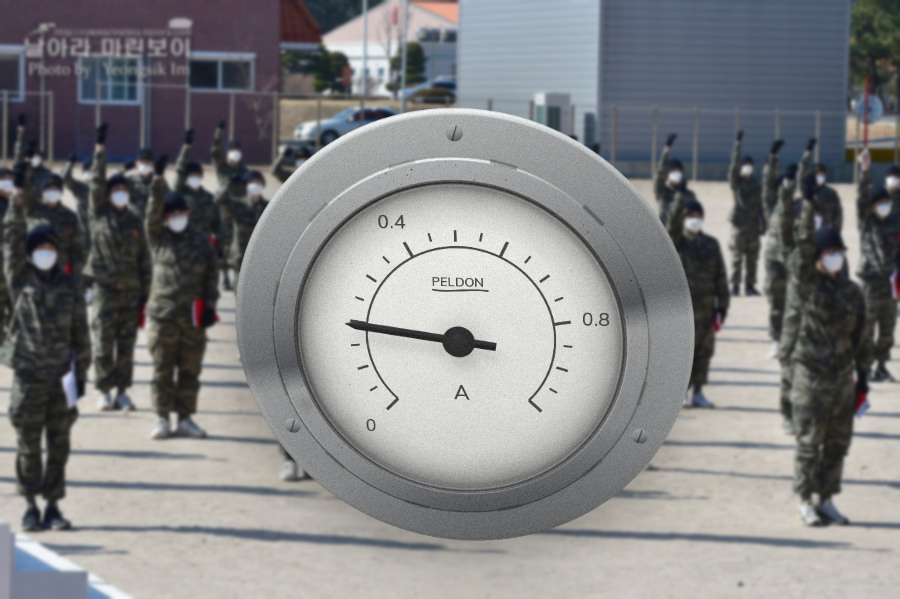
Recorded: 0.2 A
